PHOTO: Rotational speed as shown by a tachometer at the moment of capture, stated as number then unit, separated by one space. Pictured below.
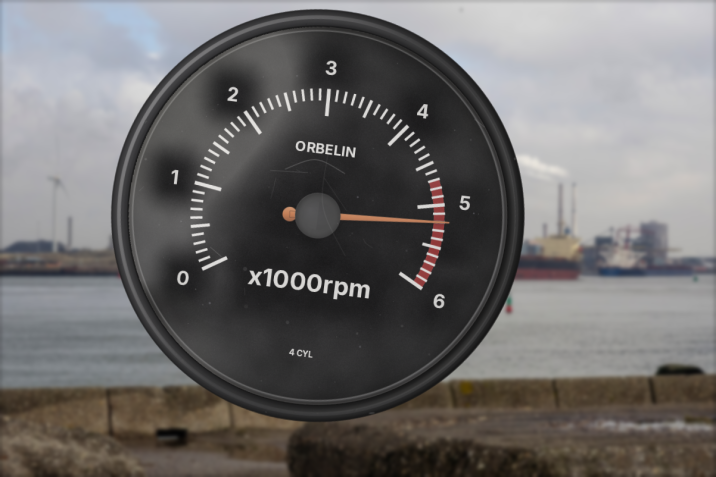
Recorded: 5200 rpm
